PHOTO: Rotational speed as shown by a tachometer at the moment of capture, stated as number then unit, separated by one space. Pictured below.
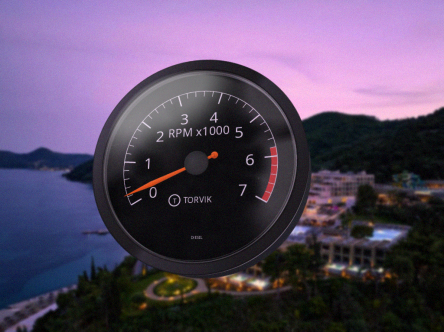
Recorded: 200 rpm
